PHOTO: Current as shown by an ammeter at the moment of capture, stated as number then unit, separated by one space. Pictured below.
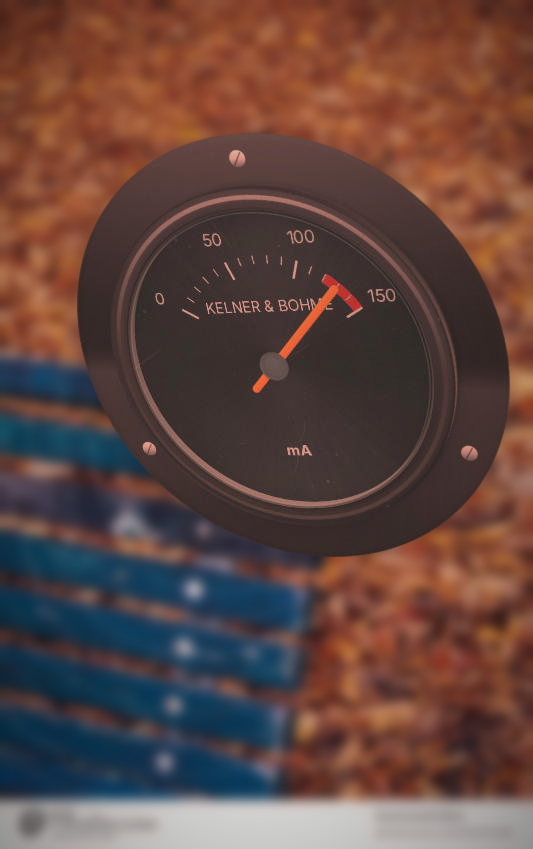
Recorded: 130 mA
